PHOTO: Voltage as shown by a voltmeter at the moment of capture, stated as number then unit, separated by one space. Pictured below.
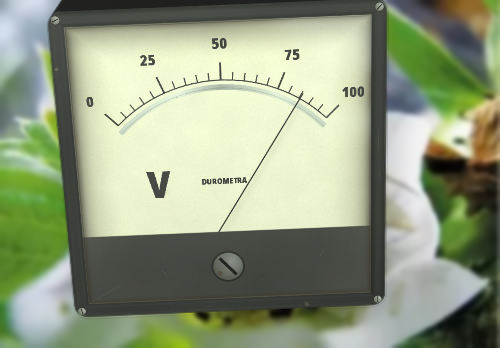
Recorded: 85 V
